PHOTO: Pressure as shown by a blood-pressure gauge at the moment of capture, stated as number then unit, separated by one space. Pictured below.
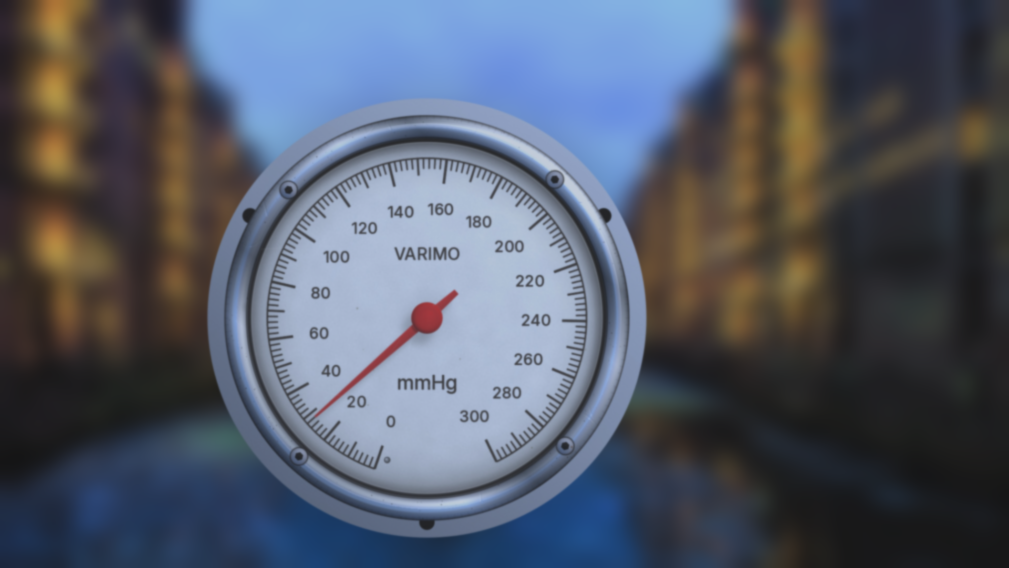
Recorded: 28 mmHg
